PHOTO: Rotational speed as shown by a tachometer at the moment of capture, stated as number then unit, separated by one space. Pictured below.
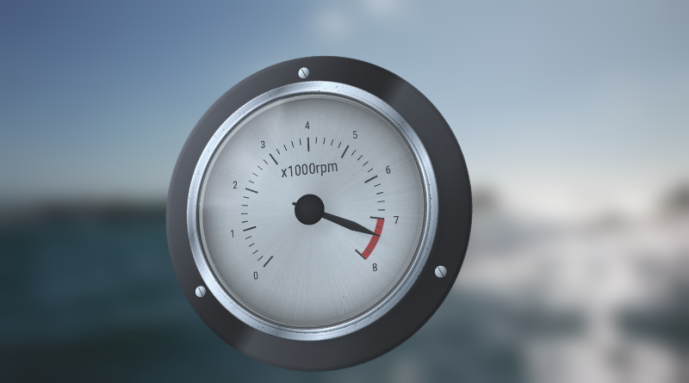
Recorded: 7400 rpm
